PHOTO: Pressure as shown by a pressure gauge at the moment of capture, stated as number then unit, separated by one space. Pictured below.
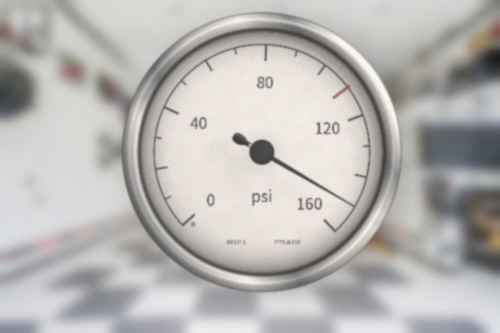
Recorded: 150 psi
